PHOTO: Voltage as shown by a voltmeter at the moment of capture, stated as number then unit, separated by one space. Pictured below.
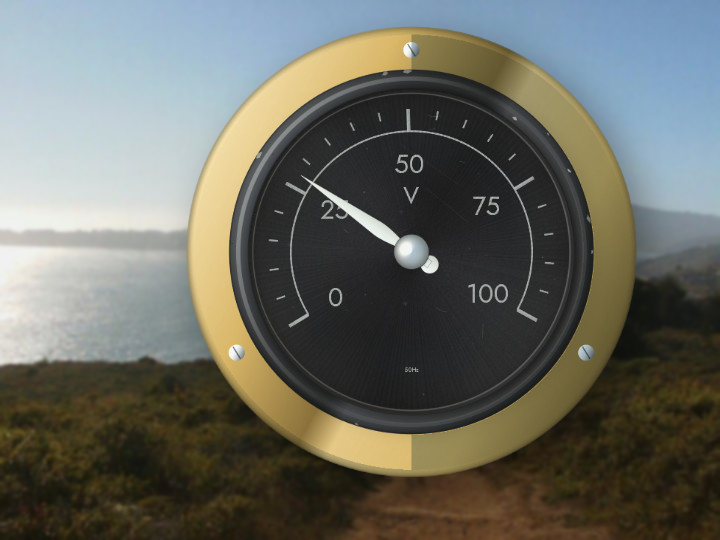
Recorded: 27.5 V
